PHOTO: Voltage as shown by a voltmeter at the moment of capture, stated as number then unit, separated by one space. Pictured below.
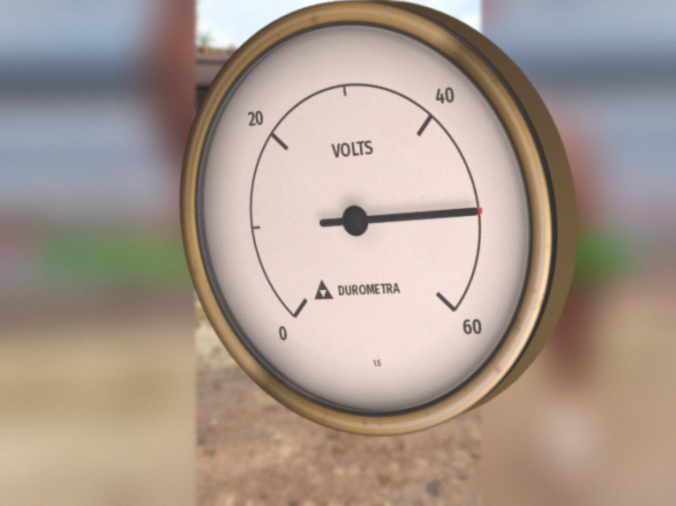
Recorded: 50 V
